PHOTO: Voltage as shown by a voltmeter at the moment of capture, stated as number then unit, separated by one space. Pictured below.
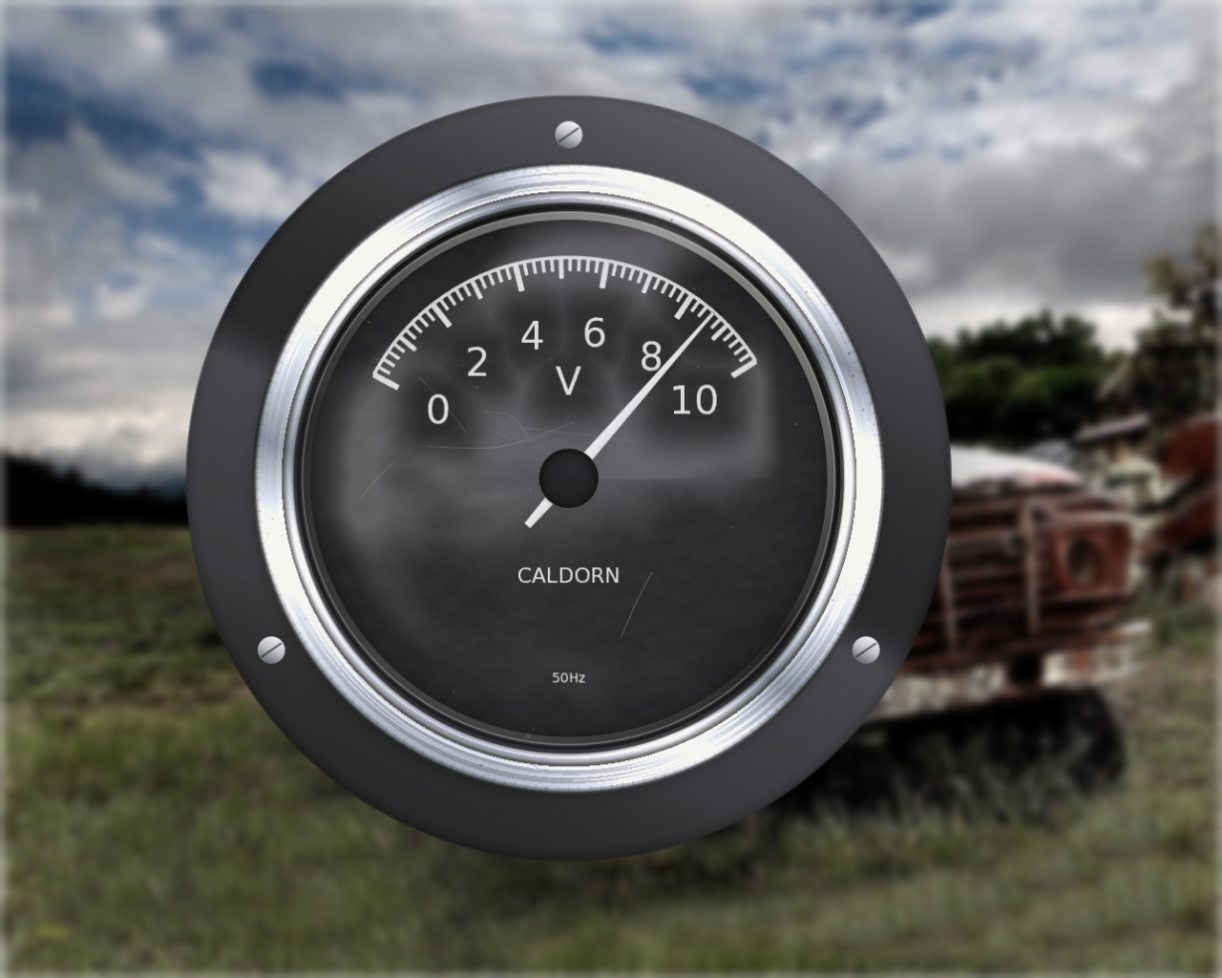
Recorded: 8.6 V
